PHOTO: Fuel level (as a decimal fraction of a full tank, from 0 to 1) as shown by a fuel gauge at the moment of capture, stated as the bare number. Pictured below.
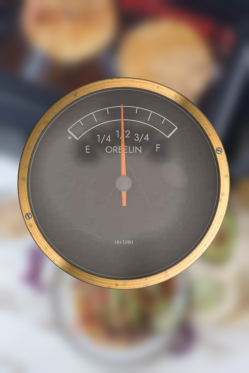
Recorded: 0.5
